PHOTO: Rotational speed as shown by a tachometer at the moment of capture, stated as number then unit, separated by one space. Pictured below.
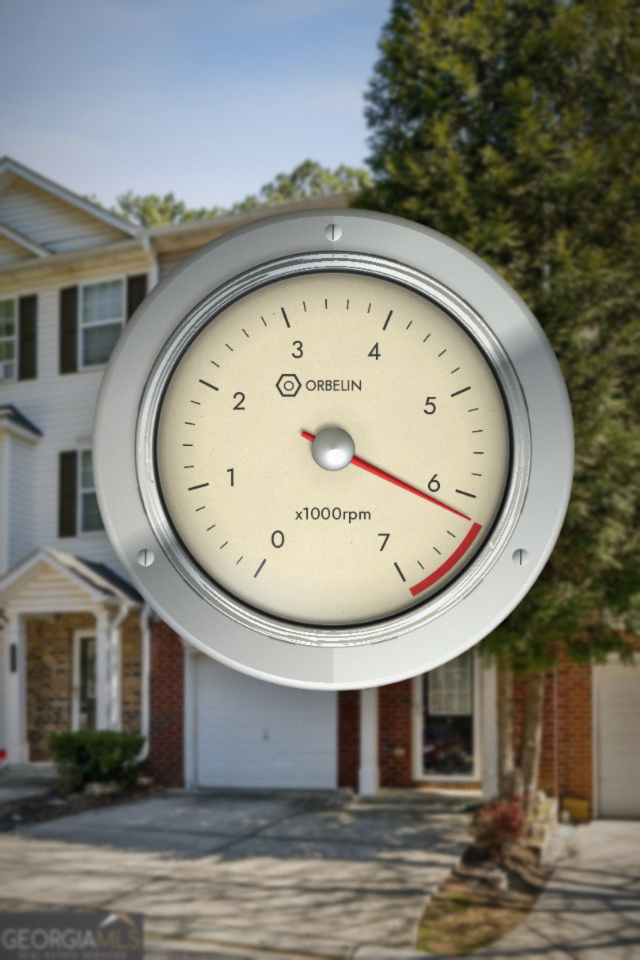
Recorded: 6200 rpm
